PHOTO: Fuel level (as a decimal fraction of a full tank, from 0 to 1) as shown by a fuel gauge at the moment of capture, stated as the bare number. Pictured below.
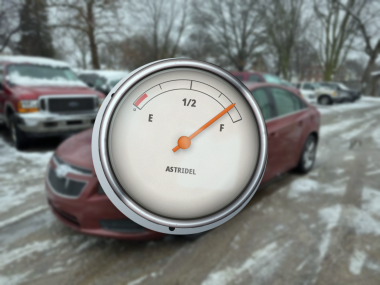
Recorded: 0.875
